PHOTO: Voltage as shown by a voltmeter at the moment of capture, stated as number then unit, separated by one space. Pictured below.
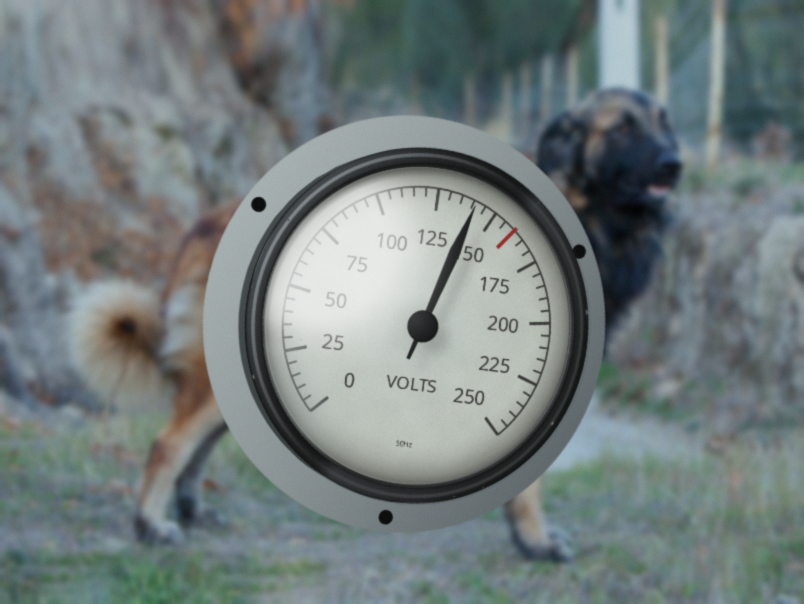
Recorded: 140 V
